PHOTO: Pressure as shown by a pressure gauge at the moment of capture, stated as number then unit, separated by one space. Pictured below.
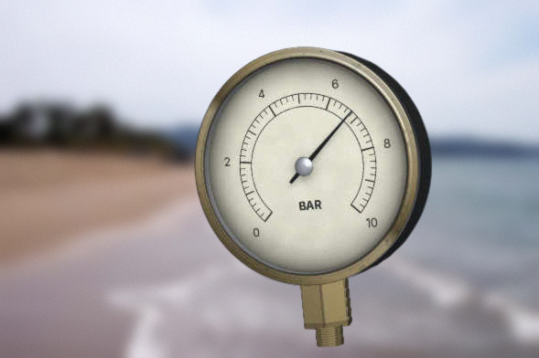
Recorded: 6.8 bar
